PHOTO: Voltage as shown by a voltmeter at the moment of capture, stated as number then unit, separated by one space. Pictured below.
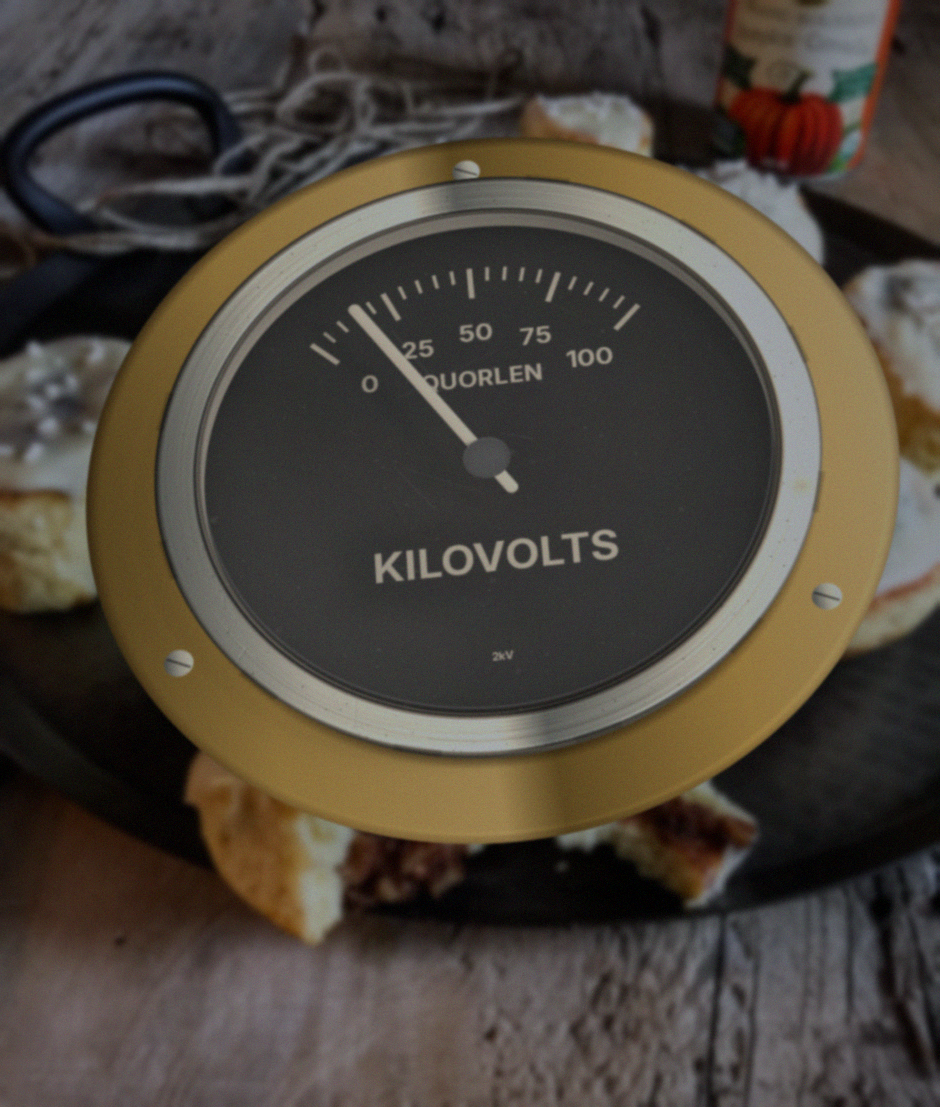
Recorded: 15 kV
